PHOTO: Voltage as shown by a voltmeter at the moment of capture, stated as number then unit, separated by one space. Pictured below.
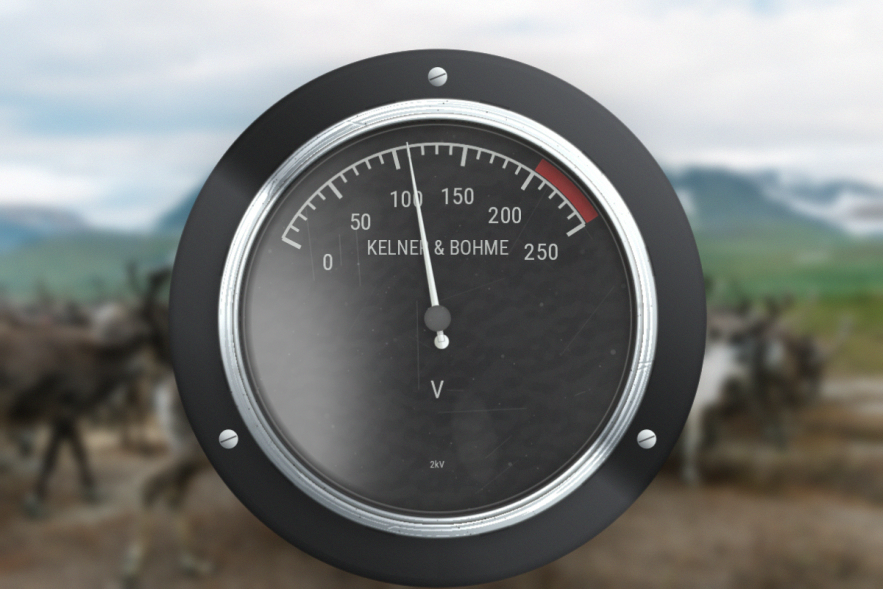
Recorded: 110 V
